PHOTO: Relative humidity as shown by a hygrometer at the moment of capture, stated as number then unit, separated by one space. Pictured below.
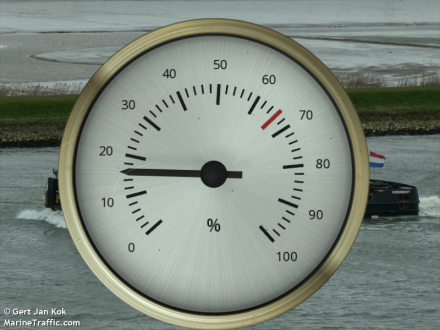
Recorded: 16 %
